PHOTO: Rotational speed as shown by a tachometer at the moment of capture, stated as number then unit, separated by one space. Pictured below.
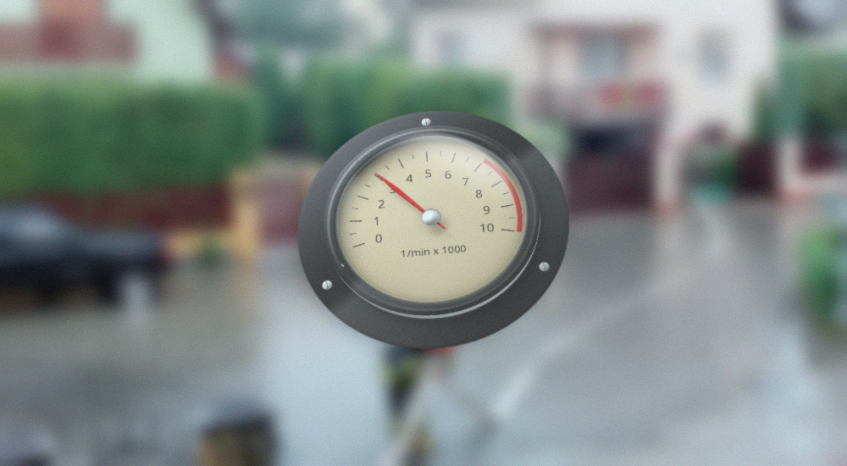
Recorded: 3000 rpm
